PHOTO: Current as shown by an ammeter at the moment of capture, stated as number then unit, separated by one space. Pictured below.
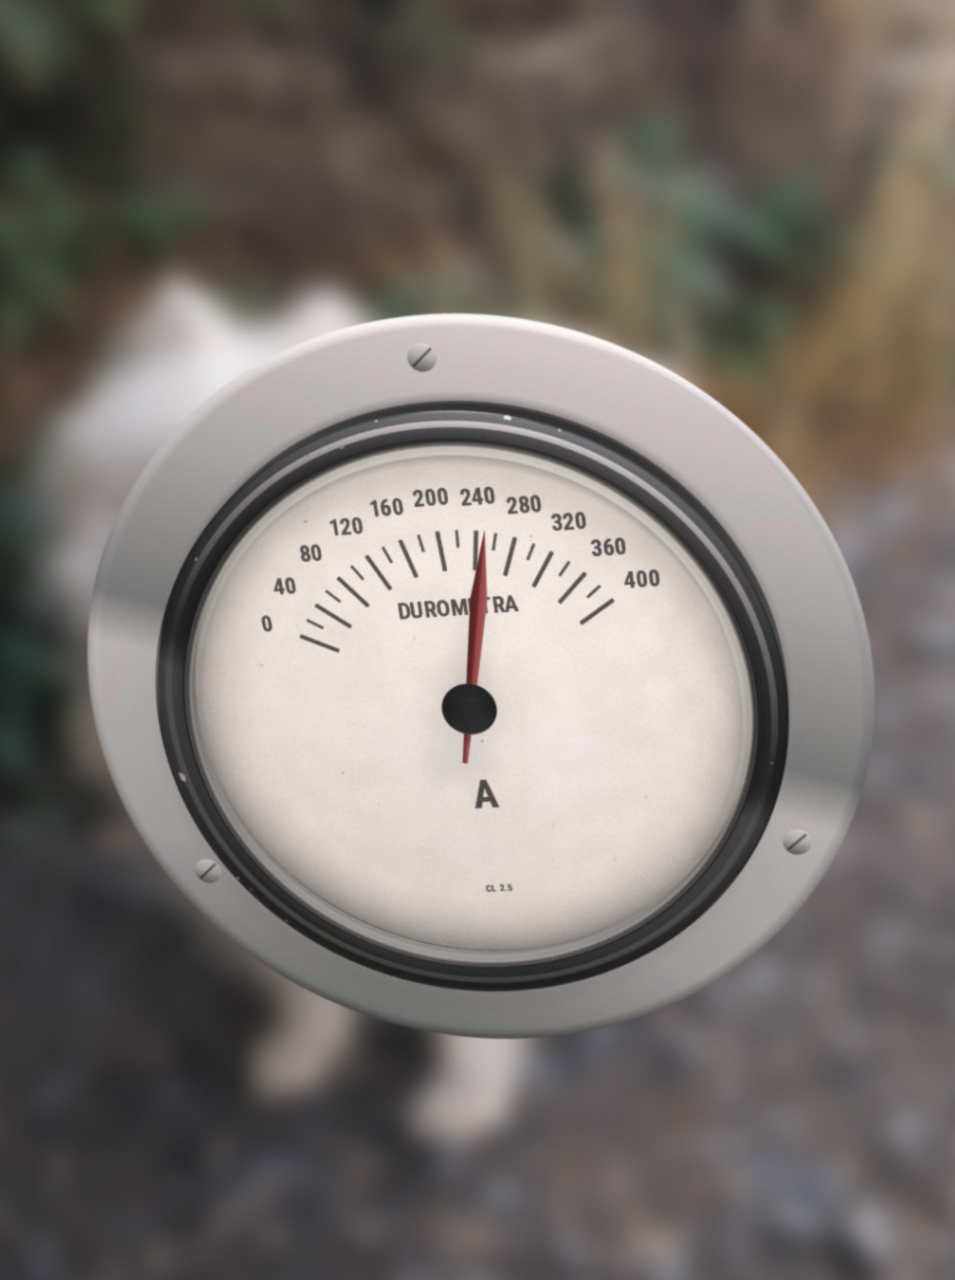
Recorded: 250 A
